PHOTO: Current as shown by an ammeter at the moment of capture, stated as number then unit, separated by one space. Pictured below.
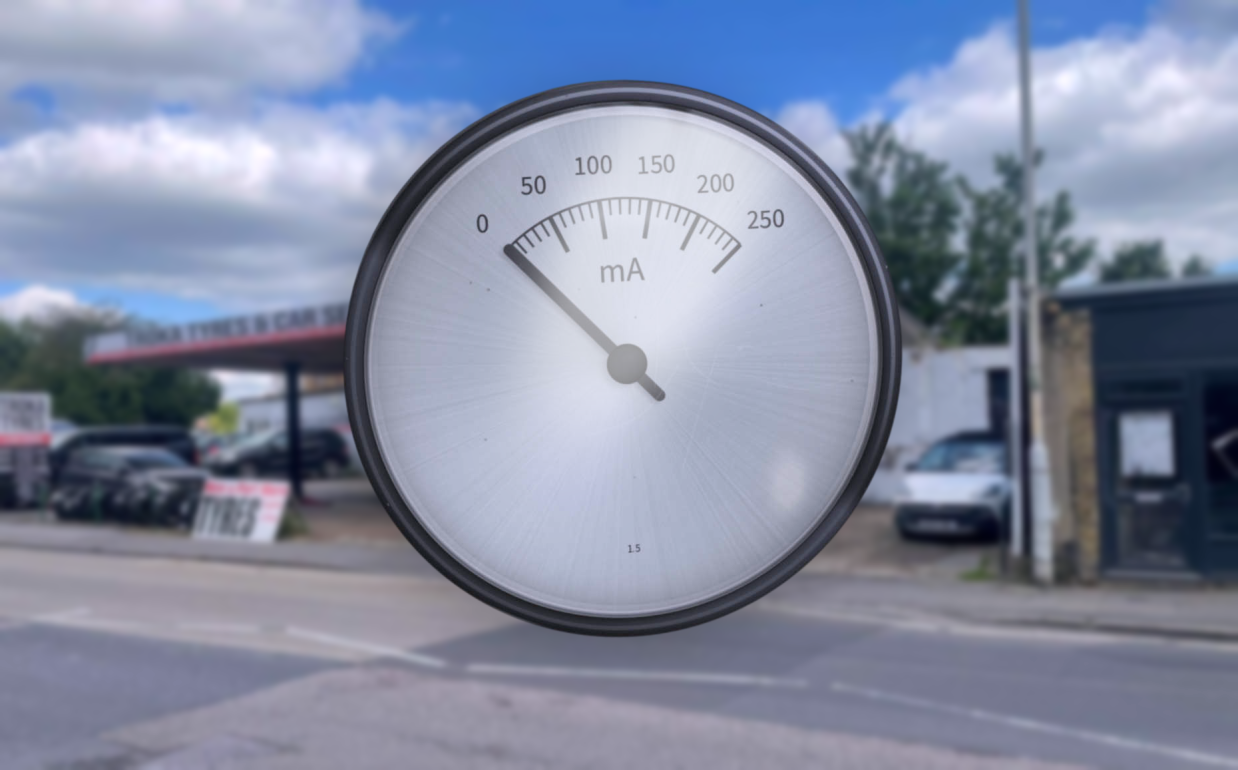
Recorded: 0 mA
